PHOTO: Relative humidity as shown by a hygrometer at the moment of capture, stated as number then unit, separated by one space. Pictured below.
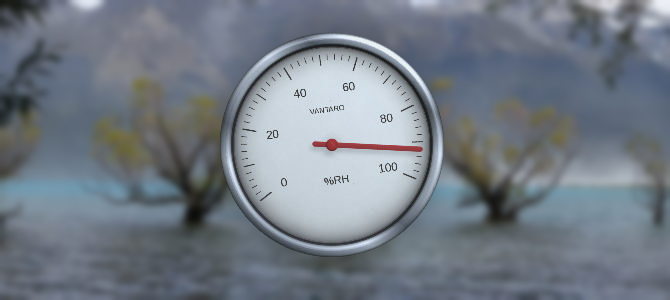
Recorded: 92 %
